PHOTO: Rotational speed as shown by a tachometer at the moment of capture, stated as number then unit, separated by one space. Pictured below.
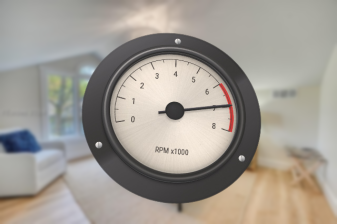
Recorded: 7000 rpm
